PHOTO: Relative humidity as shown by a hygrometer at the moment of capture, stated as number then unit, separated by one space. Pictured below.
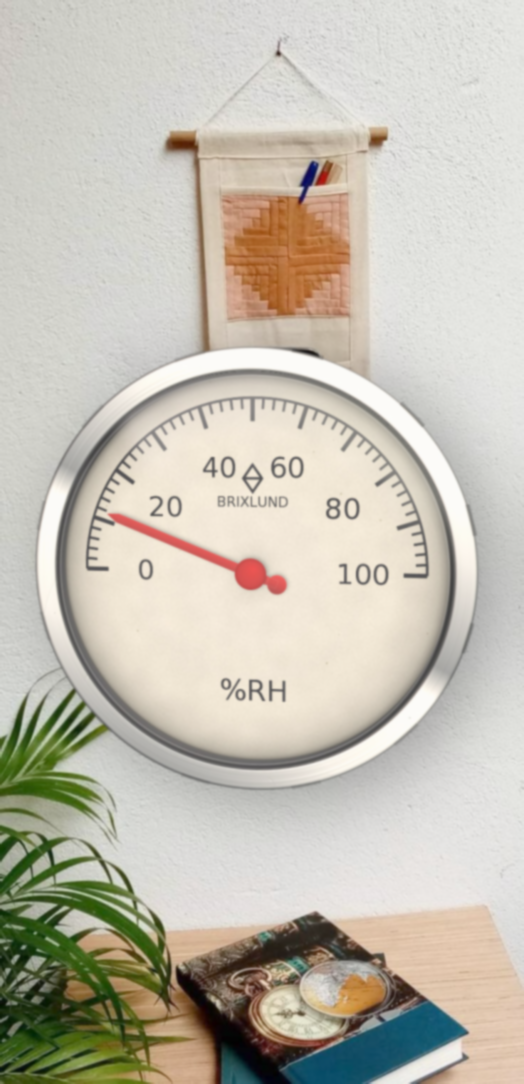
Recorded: 12 %
